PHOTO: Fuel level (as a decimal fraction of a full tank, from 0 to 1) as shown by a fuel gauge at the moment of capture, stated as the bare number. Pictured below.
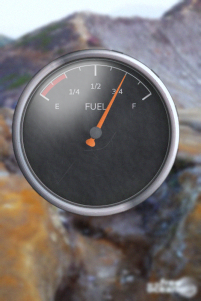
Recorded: 0.75
